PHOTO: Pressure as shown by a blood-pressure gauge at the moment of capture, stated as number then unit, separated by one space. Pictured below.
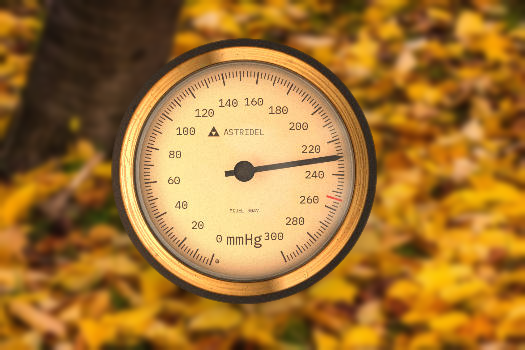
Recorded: 230 mmHg
